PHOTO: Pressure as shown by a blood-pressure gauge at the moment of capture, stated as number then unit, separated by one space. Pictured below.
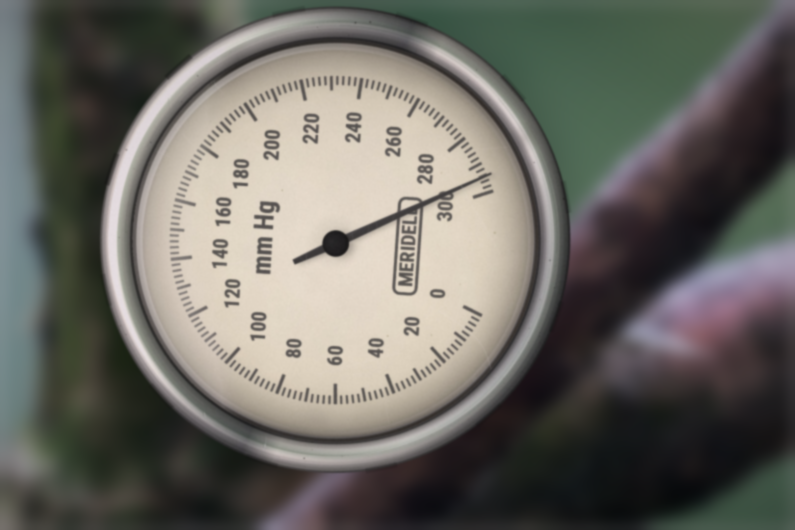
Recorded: 294 mmHg
